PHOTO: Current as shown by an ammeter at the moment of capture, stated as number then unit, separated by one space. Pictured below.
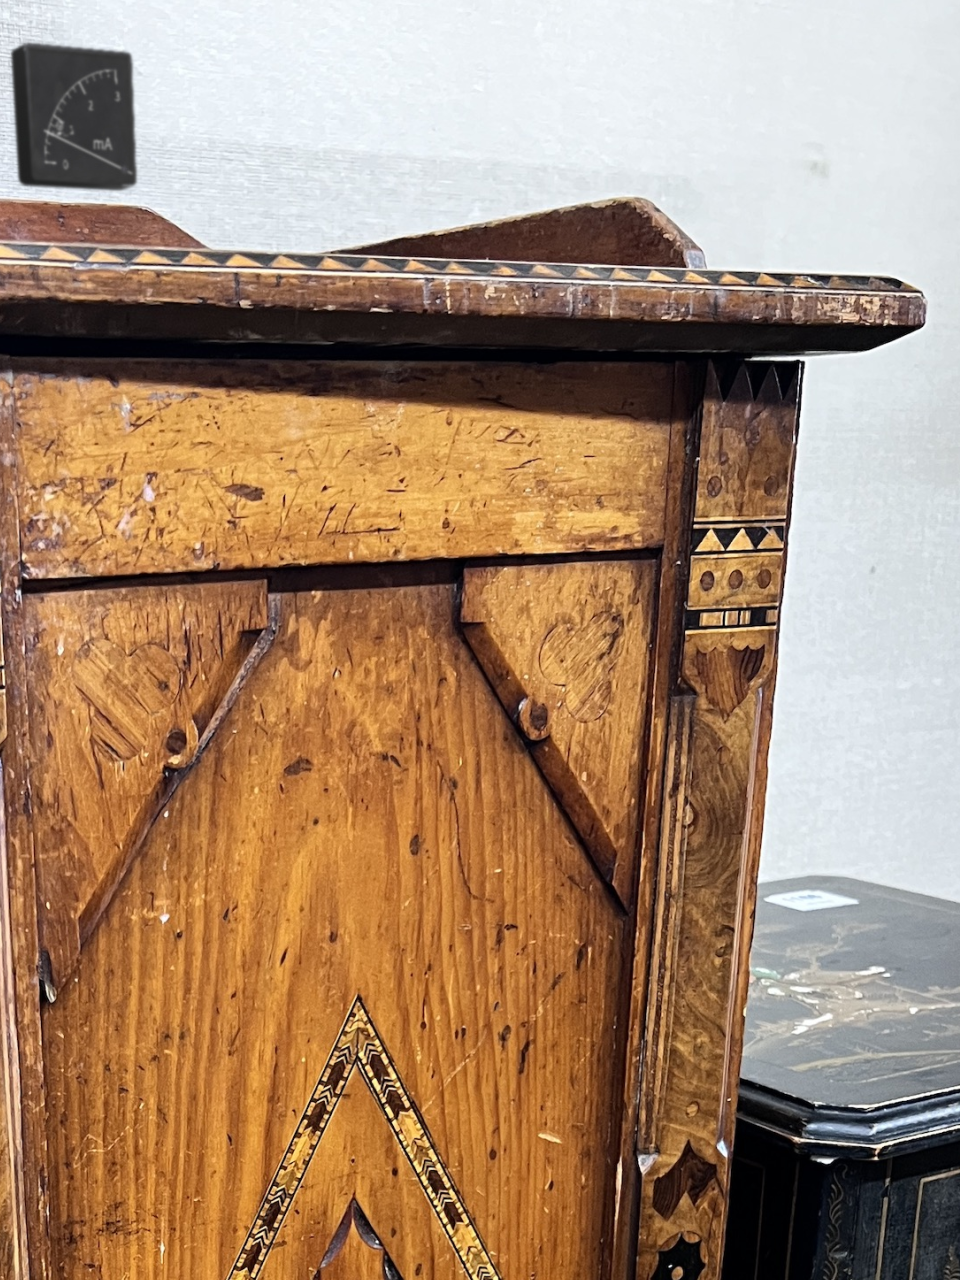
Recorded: 0.6 mA
